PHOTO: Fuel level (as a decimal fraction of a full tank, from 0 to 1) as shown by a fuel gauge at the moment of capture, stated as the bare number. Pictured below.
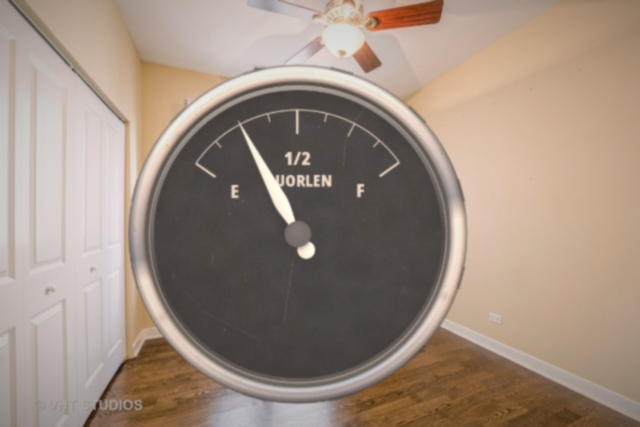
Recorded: 0.25
